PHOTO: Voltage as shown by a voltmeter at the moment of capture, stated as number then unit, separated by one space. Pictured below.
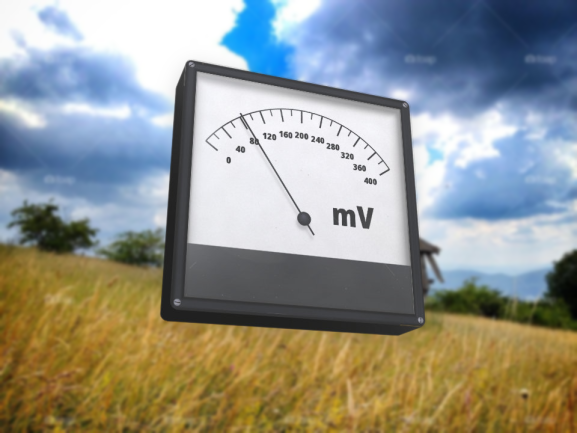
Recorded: 80 mV
